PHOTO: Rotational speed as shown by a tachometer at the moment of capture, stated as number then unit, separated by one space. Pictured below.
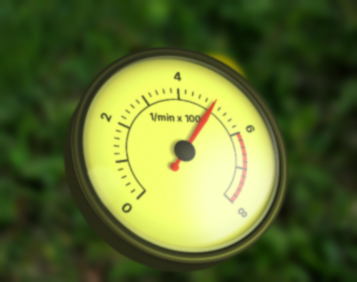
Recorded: 5000 rpm
